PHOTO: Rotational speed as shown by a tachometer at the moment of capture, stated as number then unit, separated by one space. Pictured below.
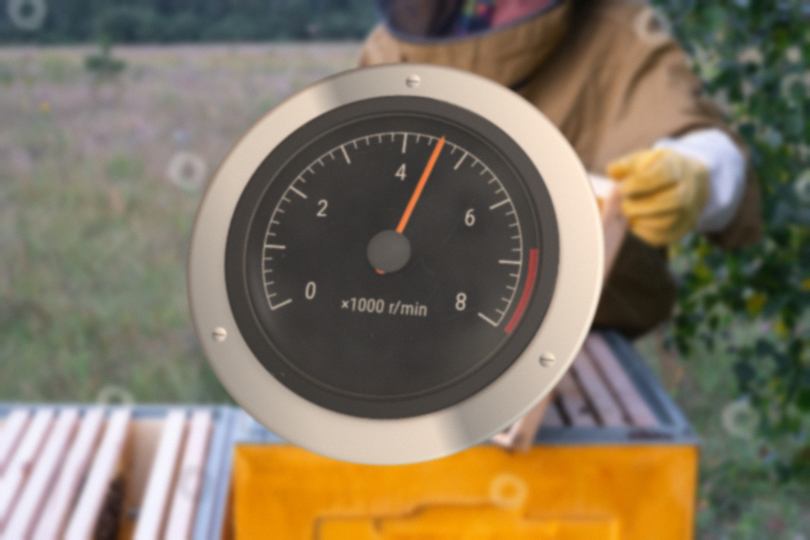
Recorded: 4600 rpm
